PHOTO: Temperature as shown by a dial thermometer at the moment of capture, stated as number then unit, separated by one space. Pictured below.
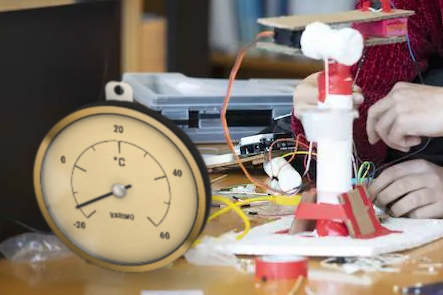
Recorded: -15 °C
